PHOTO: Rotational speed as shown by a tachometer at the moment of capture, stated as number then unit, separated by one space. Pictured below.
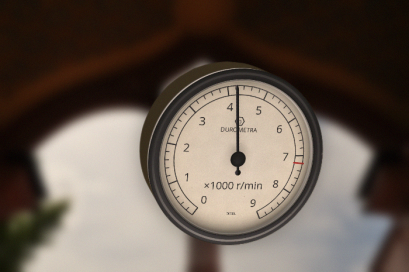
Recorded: 4200 rpm
